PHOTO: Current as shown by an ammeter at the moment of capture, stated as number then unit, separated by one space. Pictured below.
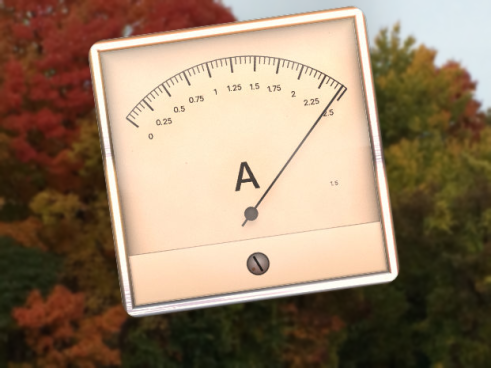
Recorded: 2.45 A
